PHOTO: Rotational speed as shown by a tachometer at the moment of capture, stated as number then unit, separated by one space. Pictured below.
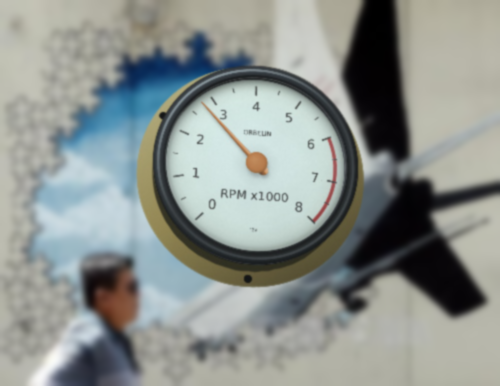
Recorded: 2750 rpm
